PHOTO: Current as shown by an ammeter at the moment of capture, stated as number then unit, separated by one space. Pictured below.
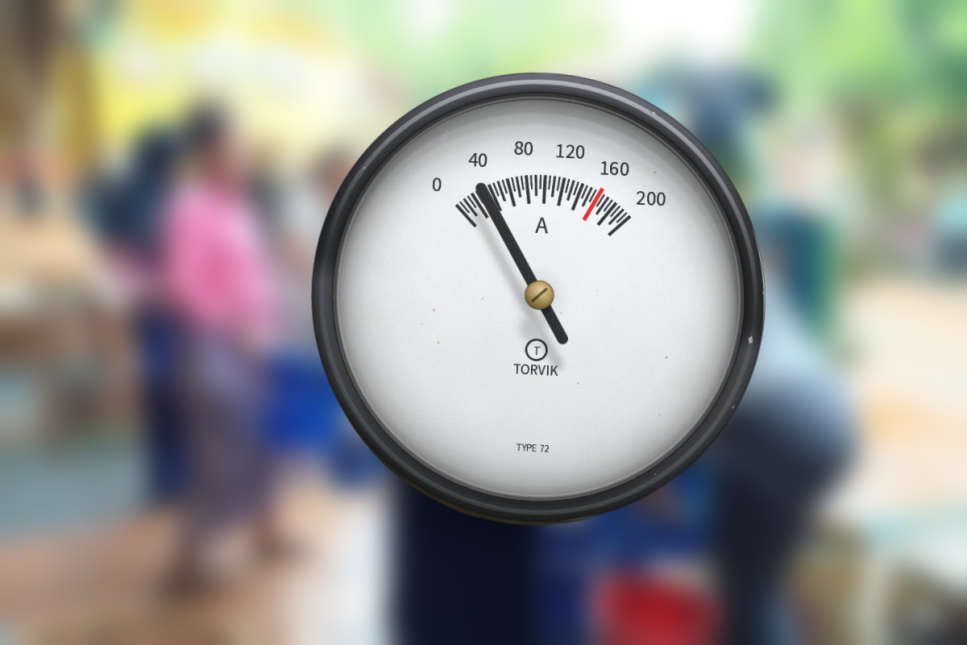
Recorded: 30 A
